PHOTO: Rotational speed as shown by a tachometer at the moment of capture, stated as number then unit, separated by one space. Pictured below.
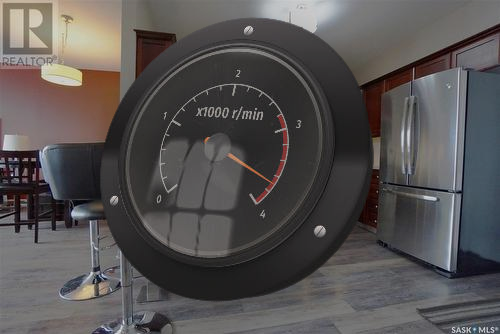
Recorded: 3700 rpm
